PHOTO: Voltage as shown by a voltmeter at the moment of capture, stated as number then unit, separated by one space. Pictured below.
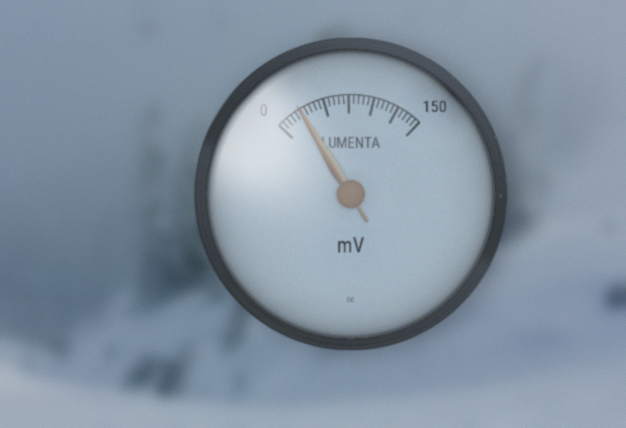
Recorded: 25 mV
